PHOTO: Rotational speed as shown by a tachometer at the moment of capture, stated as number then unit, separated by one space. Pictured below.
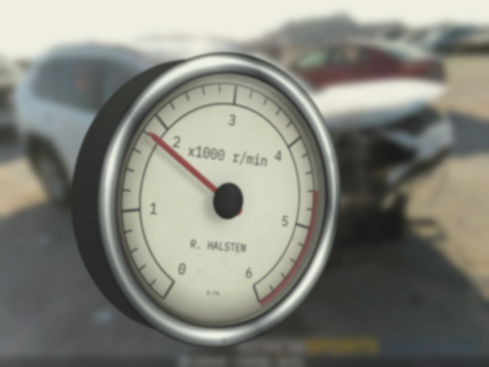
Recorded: 1800 rpm
